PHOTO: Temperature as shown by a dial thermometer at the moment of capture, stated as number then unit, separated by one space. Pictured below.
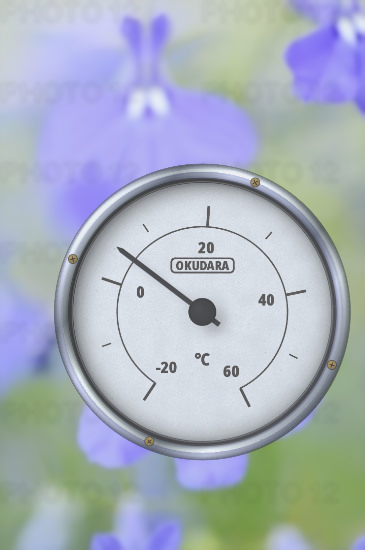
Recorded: 5 °C
